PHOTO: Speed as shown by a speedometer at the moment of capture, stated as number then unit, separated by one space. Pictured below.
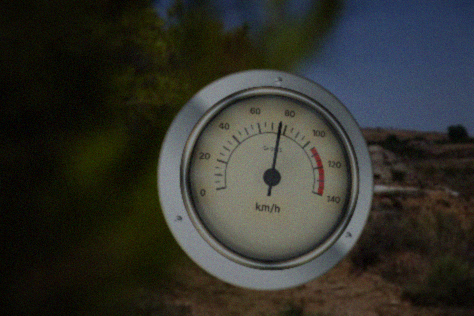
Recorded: 75 km/h
